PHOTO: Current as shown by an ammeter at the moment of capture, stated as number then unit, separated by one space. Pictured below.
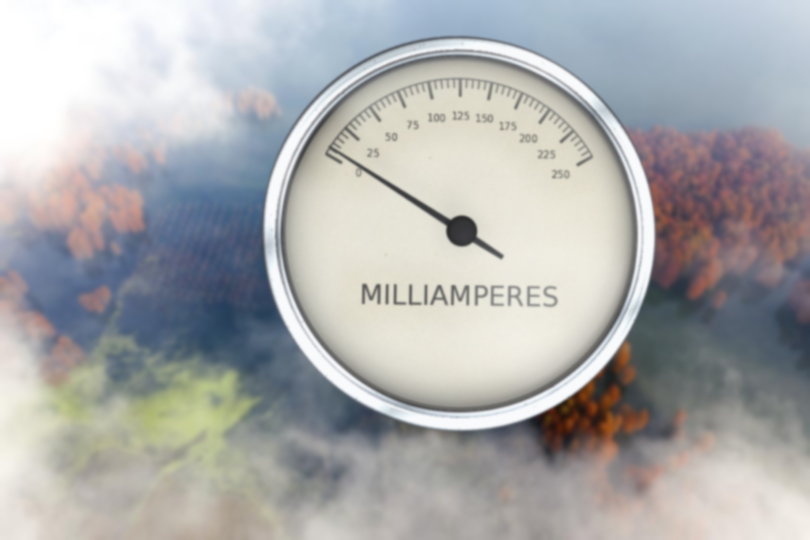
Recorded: 5 mA
